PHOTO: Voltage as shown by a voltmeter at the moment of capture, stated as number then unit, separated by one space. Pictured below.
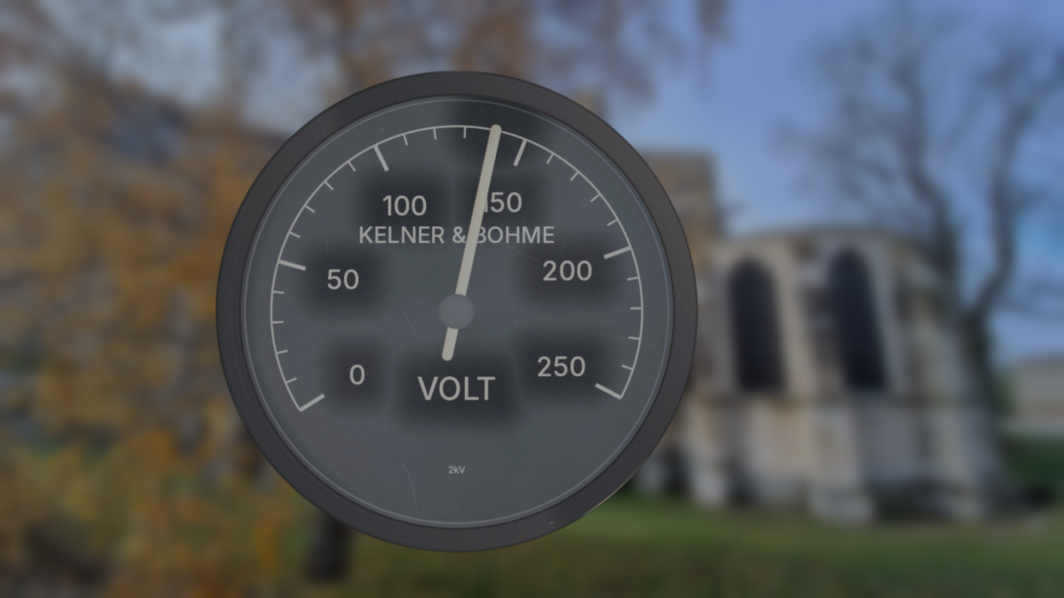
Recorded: 140 V
